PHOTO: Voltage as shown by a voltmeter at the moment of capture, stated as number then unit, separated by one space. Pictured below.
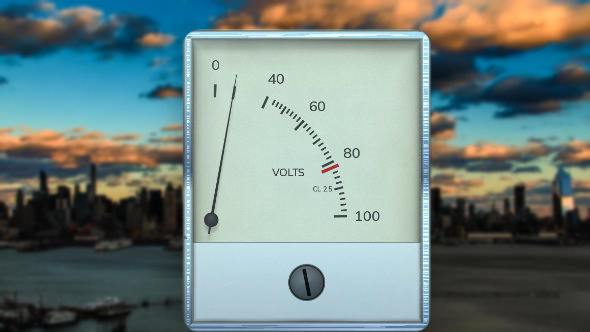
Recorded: 20 V
